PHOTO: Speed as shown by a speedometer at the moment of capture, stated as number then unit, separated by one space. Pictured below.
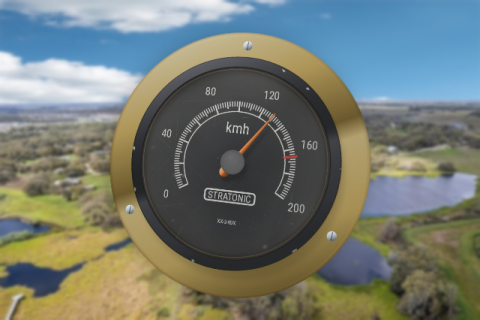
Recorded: 130 km/h
